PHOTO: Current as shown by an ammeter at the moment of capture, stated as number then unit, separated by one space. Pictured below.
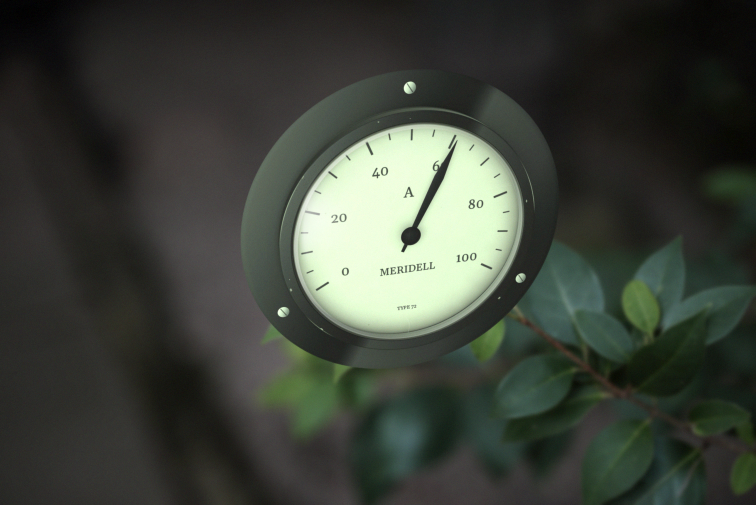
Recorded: 60 A
